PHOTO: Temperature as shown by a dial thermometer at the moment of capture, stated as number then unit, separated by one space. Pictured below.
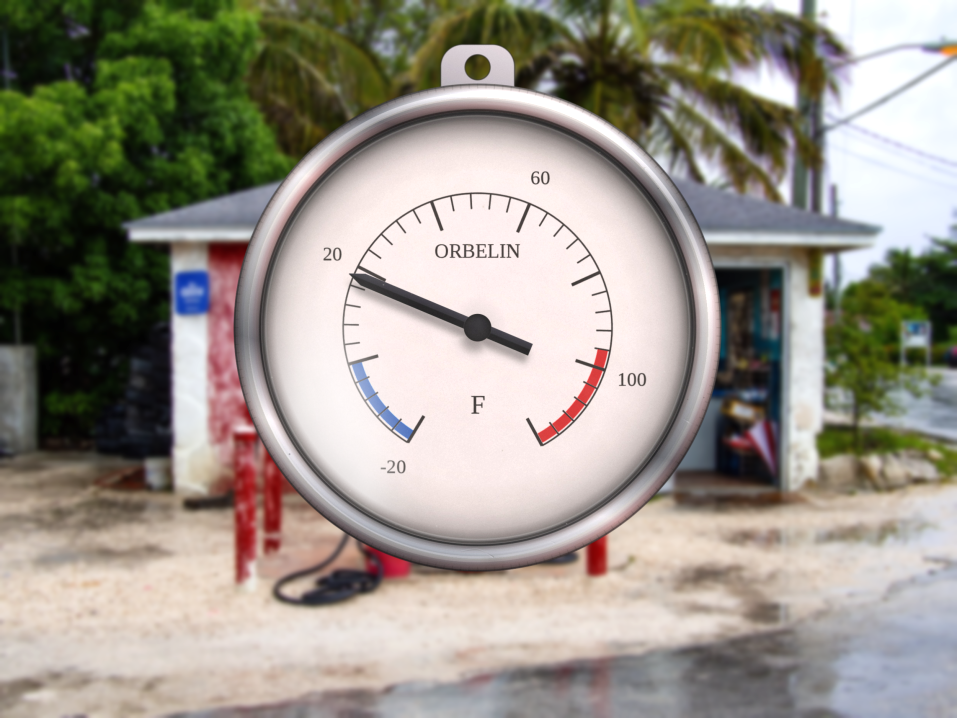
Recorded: 18 °F
